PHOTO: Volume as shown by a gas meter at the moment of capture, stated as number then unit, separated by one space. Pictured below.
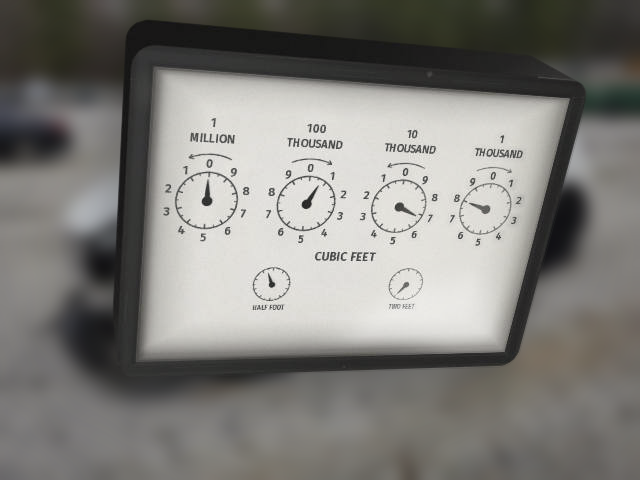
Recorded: 6800 ft³
